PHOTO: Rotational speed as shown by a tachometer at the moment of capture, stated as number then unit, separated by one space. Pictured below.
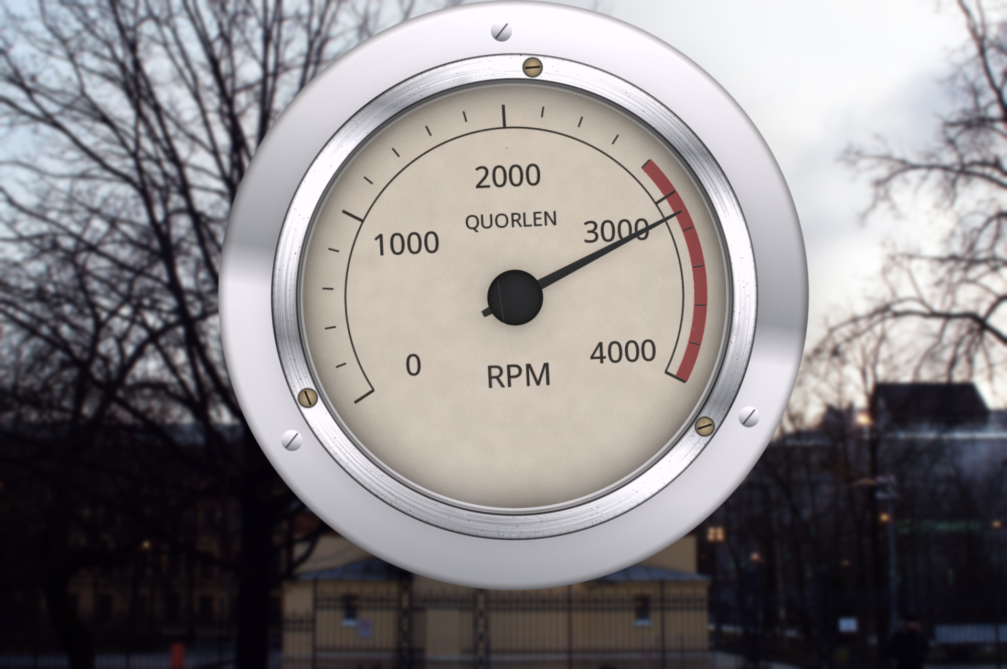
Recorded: 3100 rpm
